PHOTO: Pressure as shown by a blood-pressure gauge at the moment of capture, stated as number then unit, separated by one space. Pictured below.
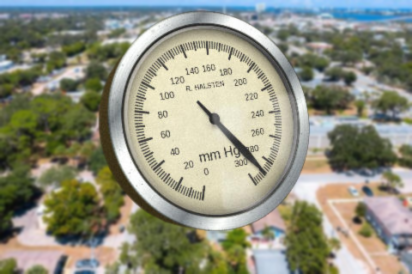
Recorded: 290 mmHg
